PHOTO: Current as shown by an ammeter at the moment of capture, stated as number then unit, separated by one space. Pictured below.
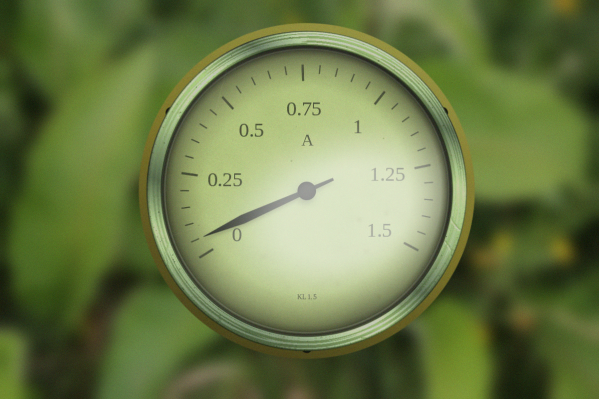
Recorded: 0.05 A
